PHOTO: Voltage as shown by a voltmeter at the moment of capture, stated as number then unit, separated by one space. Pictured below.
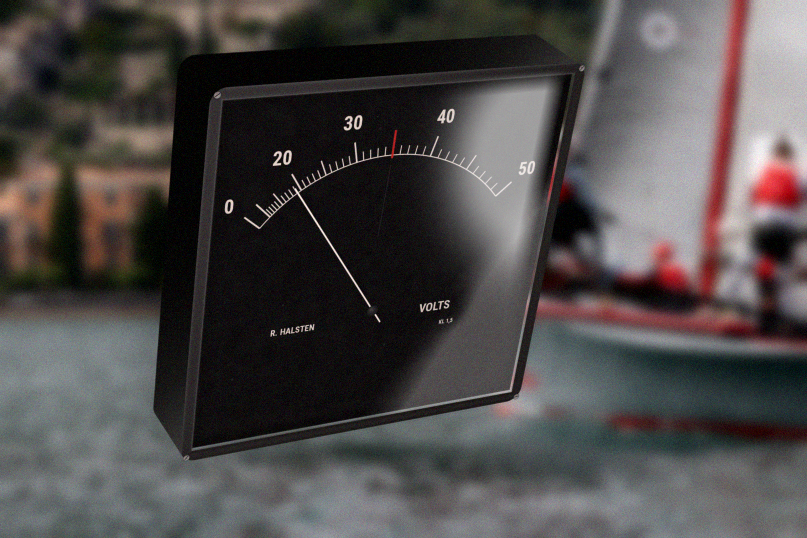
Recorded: 19 V
